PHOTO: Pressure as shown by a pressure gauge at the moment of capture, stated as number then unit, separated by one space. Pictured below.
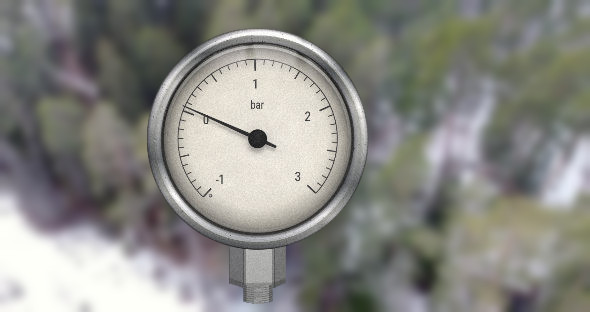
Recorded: 0.05 bar
